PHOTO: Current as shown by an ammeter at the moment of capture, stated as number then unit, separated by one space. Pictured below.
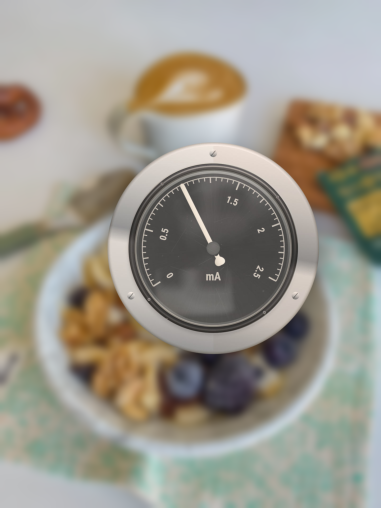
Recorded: 1 mA
